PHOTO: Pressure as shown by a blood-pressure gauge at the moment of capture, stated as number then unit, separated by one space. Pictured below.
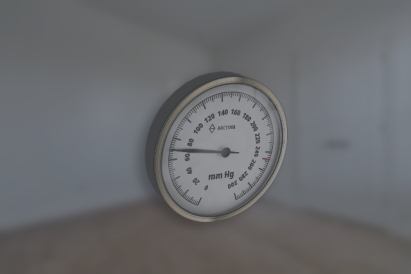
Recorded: 70 mmHg
